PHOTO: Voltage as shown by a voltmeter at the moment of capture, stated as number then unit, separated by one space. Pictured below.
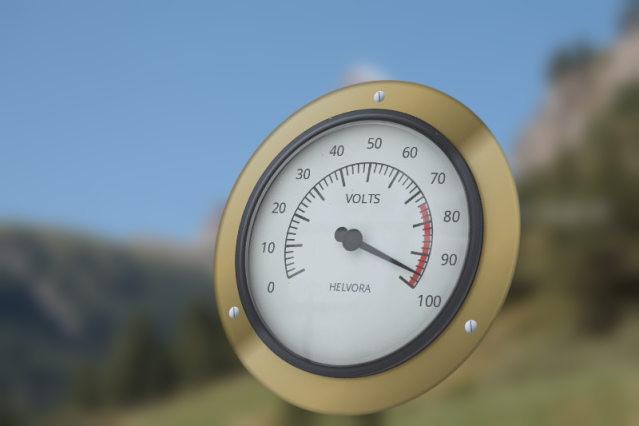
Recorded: 96 V
